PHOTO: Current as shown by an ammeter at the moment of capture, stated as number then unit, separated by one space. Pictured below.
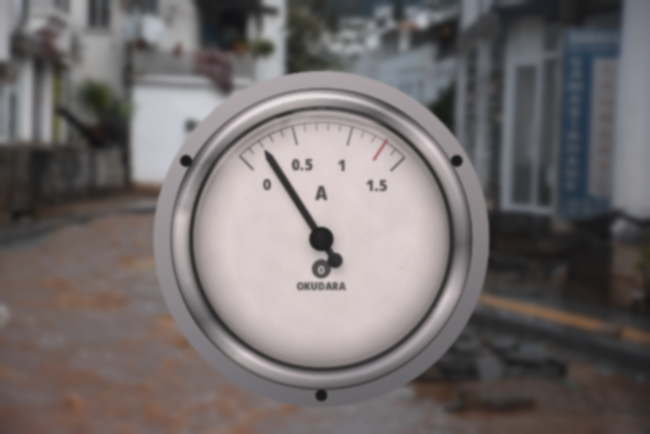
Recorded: 0.2 A
